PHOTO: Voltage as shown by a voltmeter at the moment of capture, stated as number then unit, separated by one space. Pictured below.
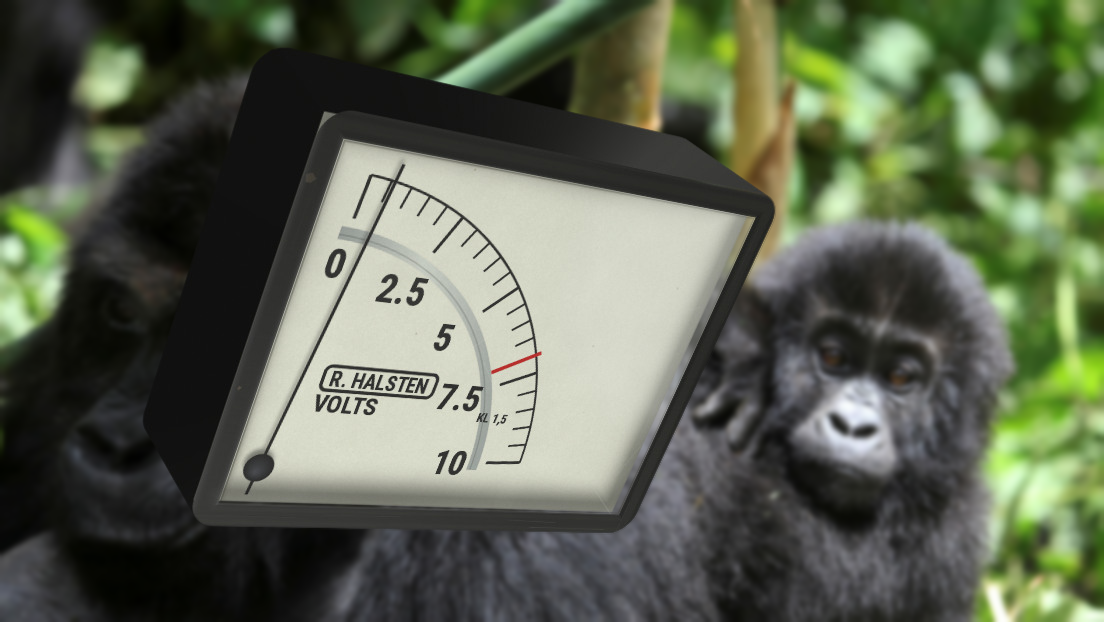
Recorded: 0.5 V
